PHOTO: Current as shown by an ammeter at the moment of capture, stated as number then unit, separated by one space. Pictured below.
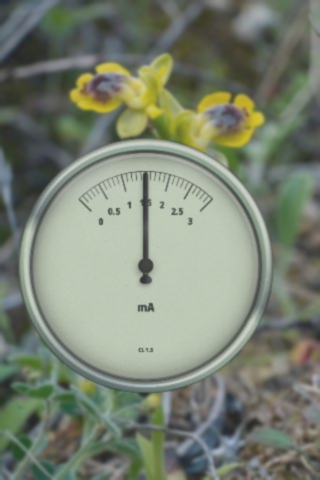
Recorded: 1.5 mA
